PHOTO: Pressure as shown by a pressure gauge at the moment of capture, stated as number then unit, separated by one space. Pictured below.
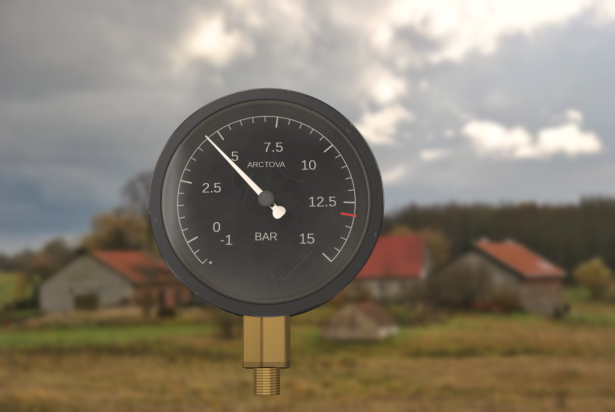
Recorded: 4.5 bar
